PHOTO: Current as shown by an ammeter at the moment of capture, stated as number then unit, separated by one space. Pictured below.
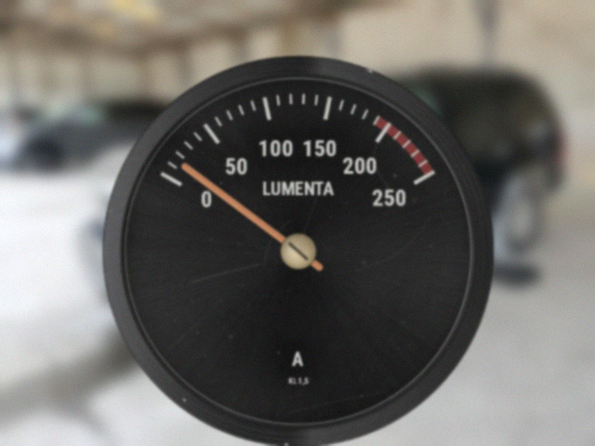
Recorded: 15 A
